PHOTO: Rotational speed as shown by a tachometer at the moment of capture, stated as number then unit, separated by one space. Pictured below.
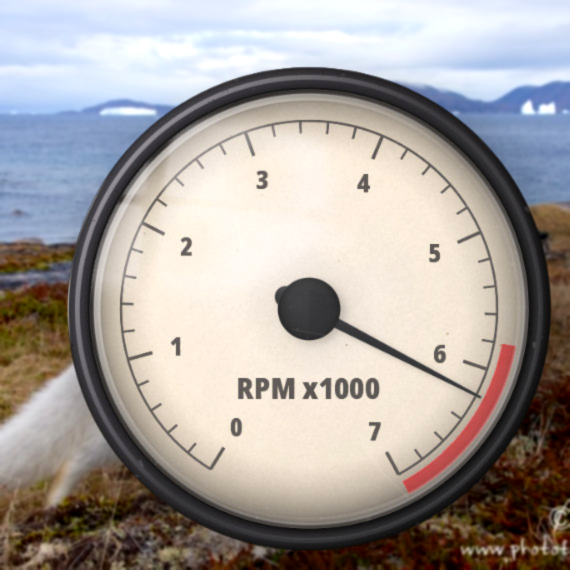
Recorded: 6200 rpm
